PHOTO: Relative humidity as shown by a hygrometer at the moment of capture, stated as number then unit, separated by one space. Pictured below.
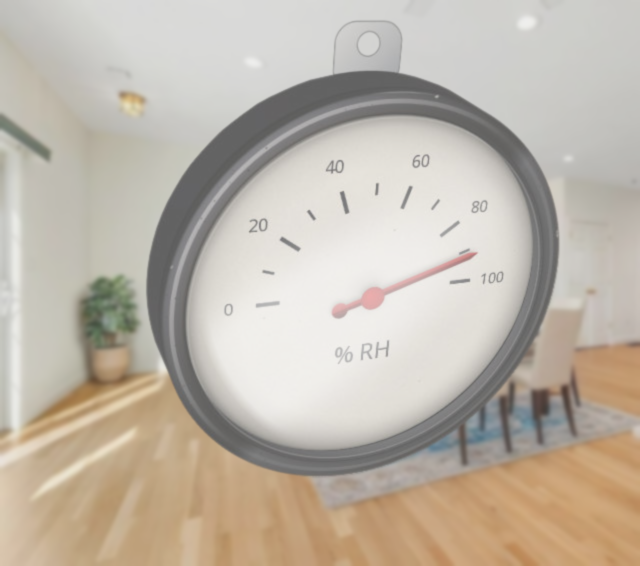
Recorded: 90 %
